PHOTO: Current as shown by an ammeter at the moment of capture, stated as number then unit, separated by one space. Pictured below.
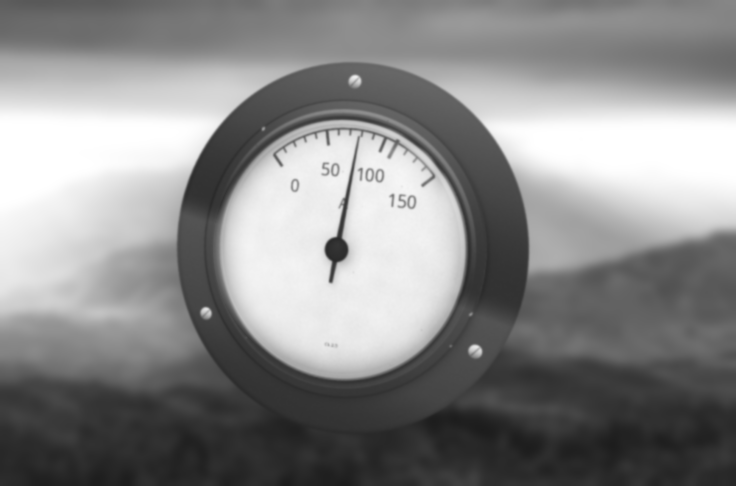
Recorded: 80 A
